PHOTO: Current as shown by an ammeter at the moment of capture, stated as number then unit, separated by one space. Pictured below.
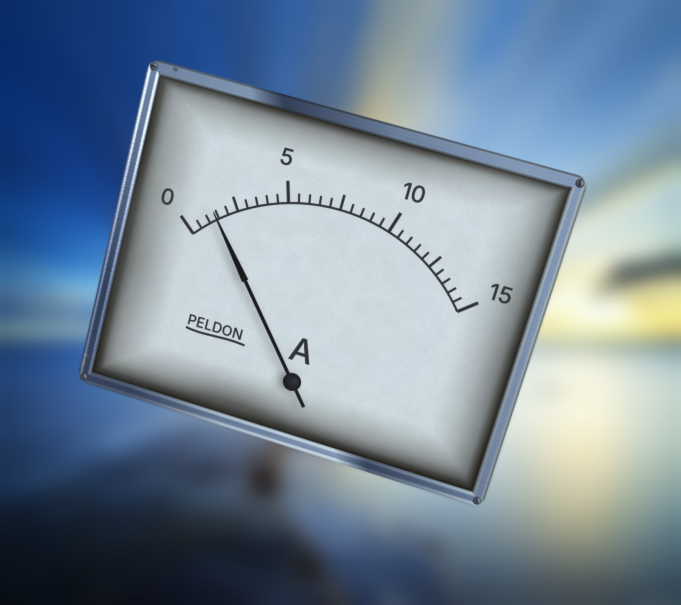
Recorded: 1.5 A
